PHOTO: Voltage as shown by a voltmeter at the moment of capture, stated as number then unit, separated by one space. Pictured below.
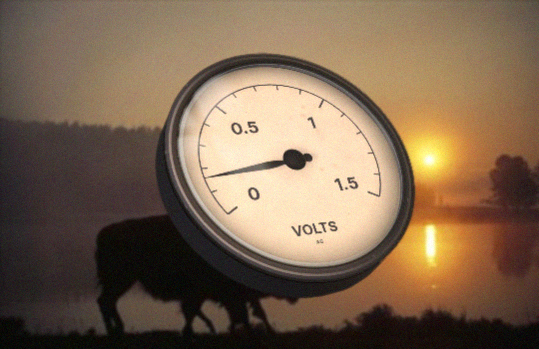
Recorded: 0.15 V
